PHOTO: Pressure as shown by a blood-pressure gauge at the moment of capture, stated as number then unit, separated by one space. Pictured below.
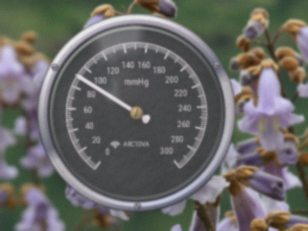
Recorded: 90 mmHg
